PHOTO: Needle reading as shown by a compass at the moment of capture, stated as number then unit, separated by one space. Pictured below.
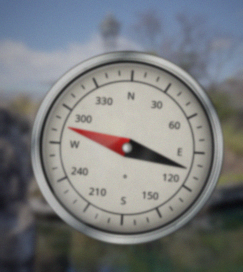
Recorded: 285 °
